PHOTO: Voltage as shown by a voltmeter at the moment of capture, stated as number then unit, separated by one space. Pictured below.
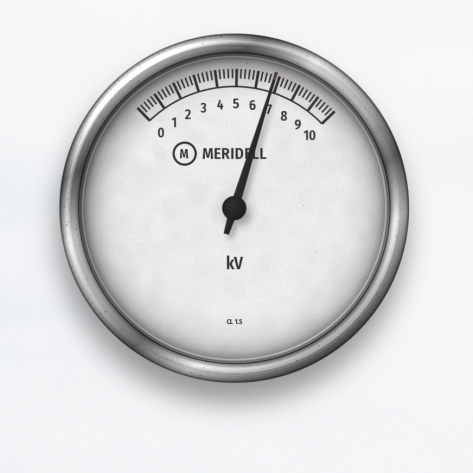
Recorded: 6.8 kV
